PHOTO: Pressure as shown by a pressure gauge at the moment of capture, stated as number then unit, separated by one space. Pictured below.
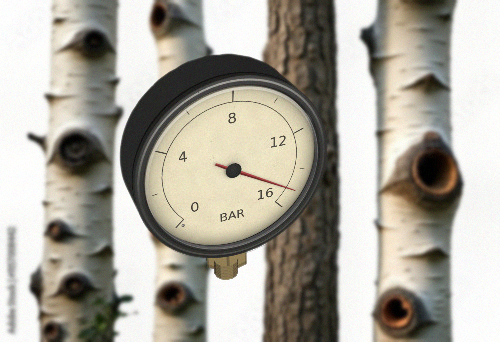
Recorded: 15 bar
